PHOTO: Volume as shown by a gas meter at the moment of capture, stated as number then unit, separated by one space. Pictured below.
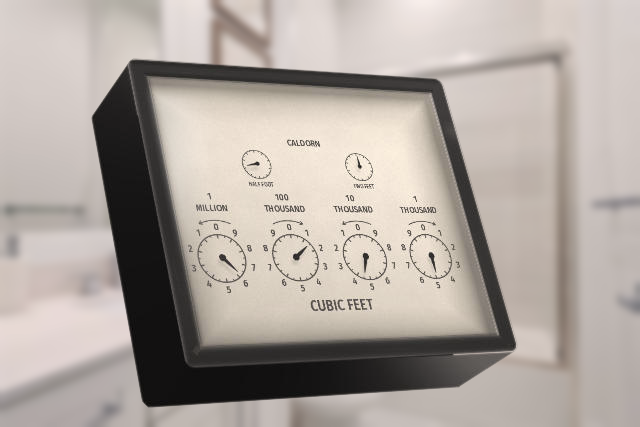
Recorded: 614500 ft³
